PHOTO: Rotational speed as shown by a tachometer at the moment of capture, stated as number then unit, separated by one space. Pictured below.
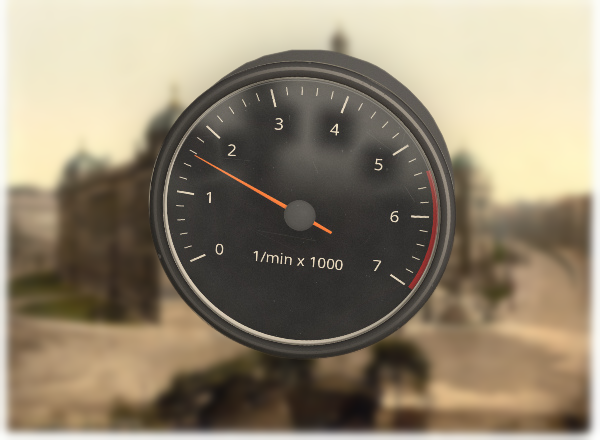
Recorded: 1600 rpm
